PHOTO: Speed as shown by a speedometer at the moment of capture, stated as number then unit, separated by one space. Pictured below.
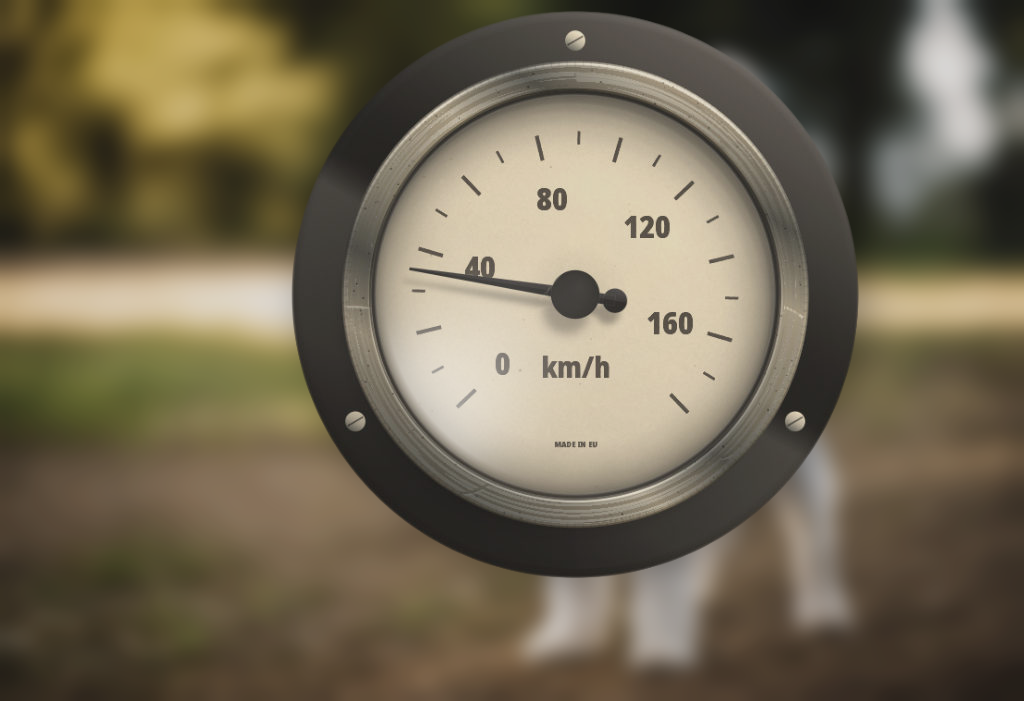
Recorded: 35 km/h
